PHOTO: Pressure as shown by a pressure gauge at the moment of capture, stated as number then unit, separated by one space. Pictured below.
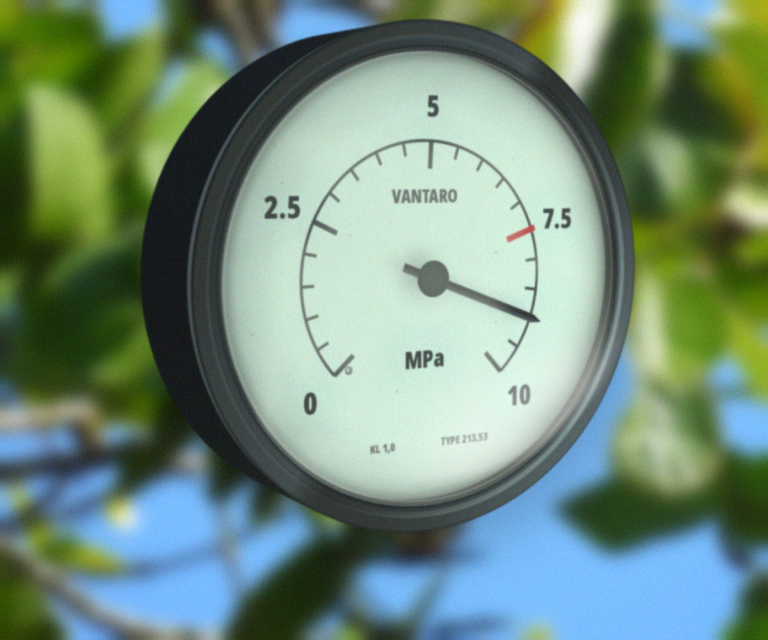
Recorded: 9 MPa
